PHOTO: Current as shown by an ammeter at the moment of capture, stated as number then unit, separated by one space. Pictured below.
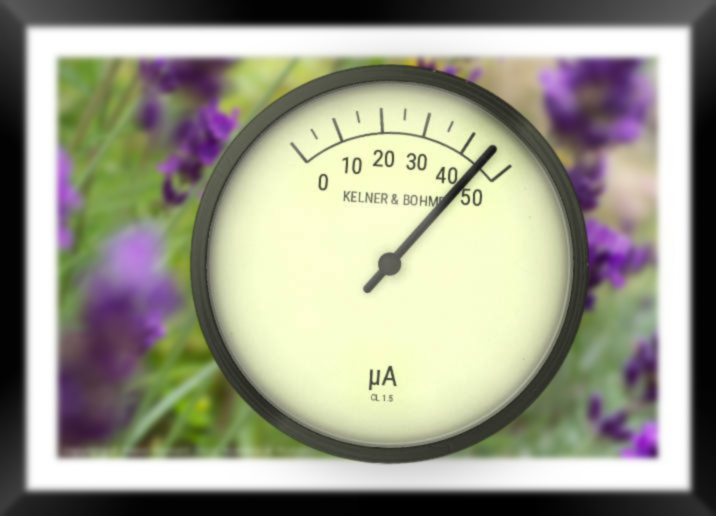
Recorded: 45 µA
